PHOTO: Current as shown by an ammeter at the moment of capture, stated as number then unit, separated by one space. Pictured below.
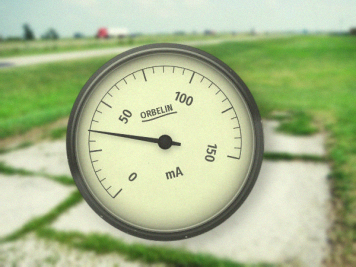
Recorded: 35 mA
